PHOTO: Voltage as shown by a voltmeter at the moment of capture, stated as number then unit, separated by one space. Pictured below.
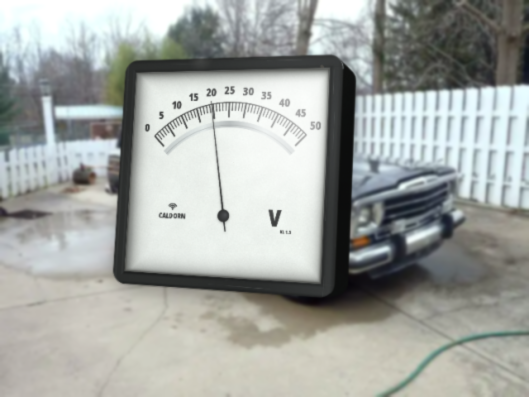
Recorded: 20 V
